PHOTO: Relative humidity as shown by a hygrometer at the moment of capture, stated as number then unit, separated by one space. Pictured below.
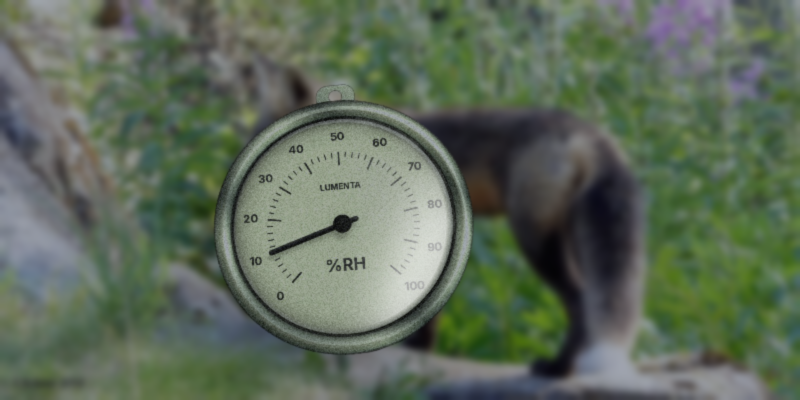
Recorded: 10 %
